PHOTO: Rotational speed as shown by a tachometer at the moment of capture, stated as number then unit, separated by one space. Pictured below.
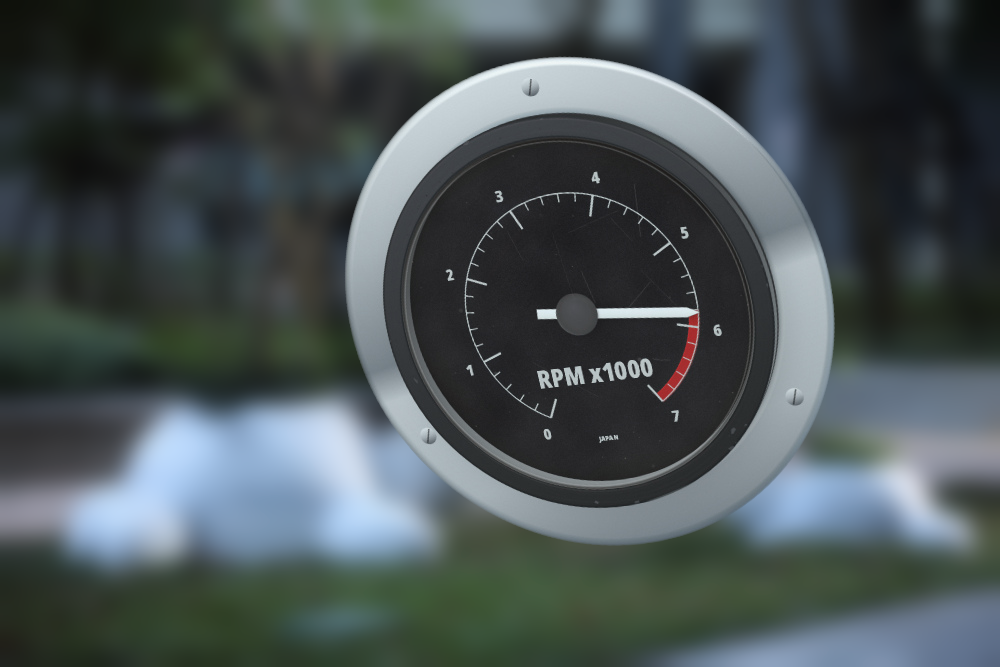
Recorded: 5800 rpm
